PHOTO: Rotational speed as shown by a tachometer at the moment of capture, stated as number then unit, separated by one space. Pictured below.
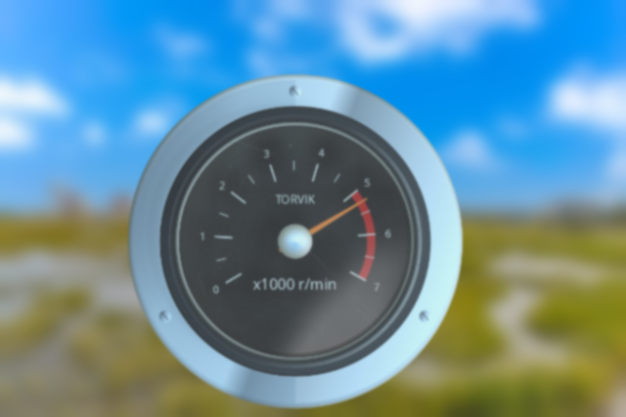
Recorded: 5250 rpm
